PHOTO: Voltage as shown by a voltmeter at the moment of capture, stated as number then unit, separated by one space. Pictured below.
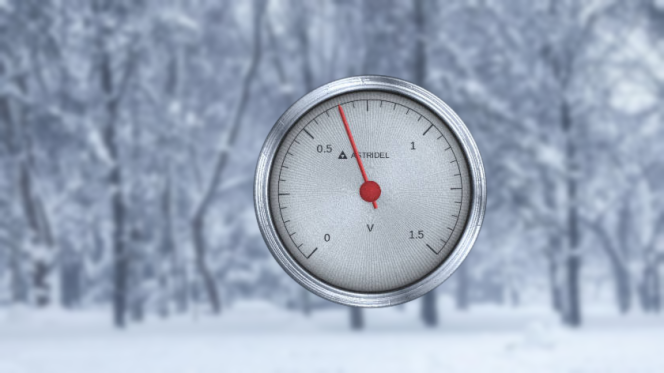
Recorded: 0.65 V
